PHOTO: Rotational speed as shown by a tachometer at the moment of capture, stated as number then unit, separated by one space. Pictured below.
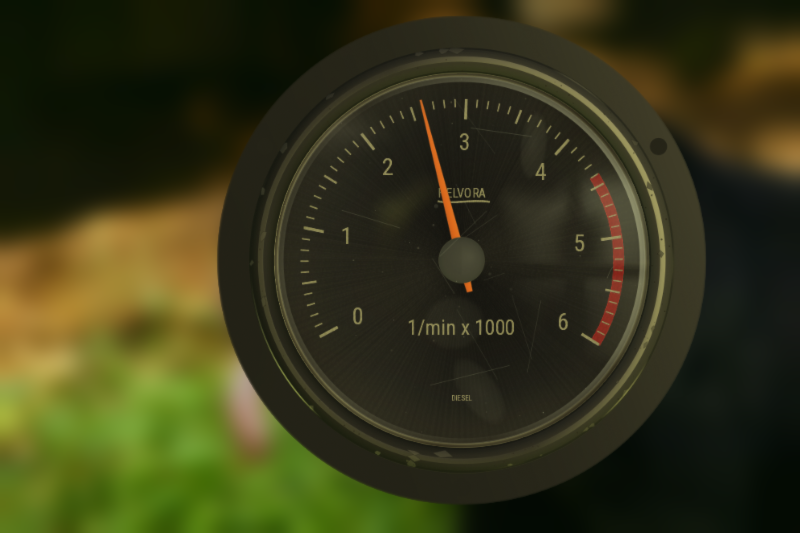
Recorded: 2600 rpm
